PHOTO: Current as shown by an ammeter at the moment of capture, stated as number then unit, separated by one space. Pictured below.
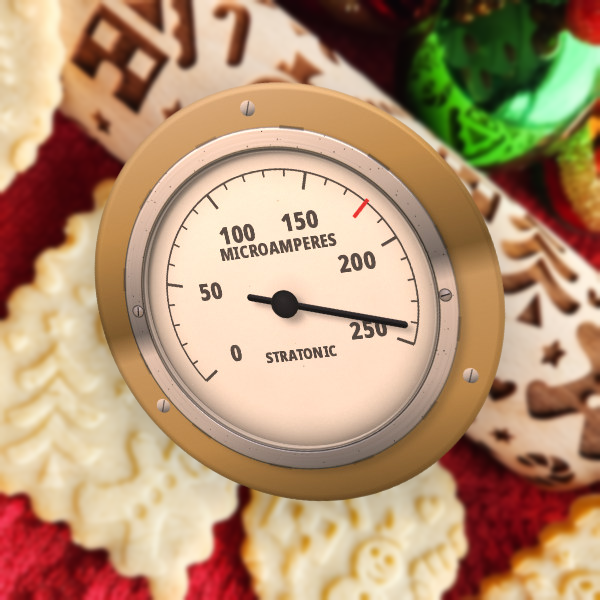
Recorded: 240 µA
